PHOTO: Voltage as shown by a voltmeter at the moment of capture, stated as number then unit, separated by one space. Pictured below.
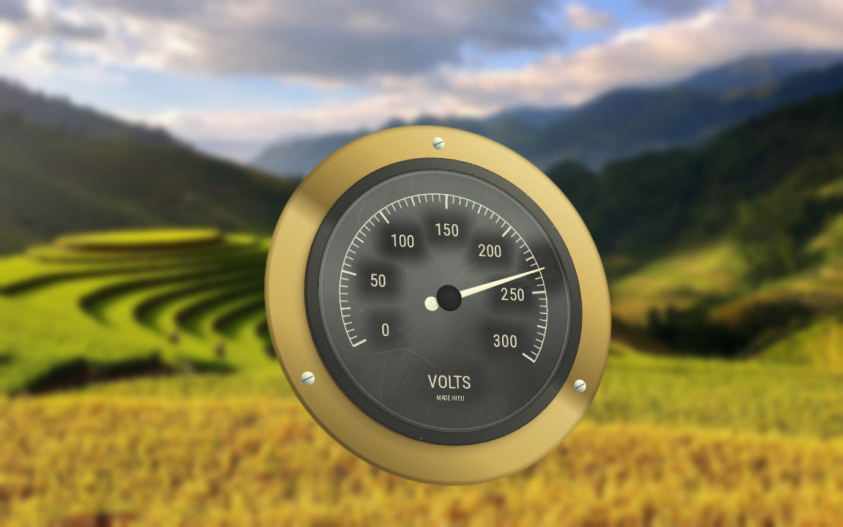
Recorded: 235 V
